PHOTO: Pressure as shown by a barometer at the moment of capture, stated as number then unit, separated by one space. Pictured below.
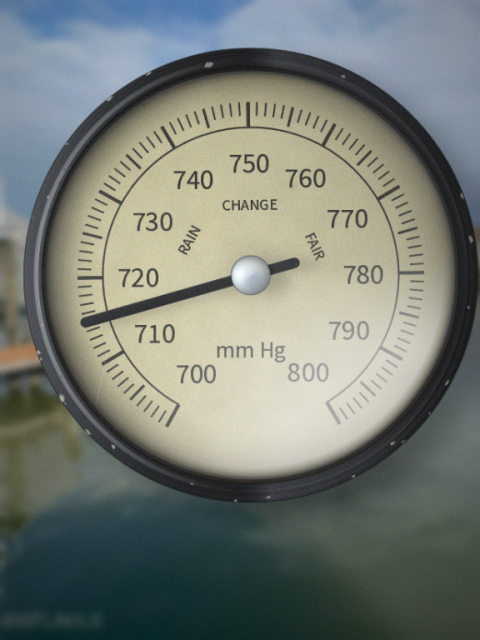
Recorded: 715 mmHg
